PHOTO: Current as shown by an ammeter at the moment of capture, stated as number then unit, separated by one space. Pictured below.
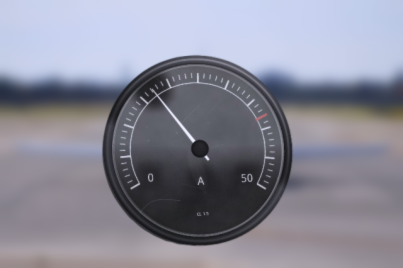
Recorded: 17 A
